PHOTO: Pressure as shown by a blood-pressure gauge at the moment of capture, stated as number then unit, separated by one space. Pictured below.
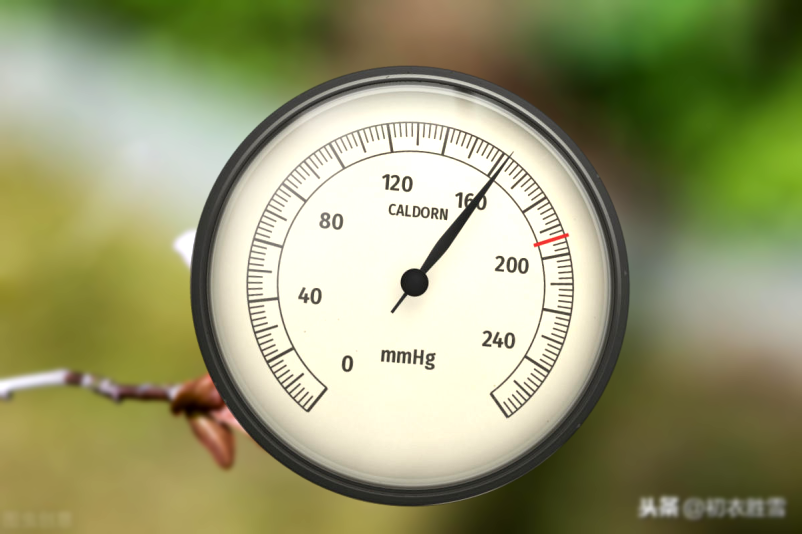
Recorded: 162 mmHg
